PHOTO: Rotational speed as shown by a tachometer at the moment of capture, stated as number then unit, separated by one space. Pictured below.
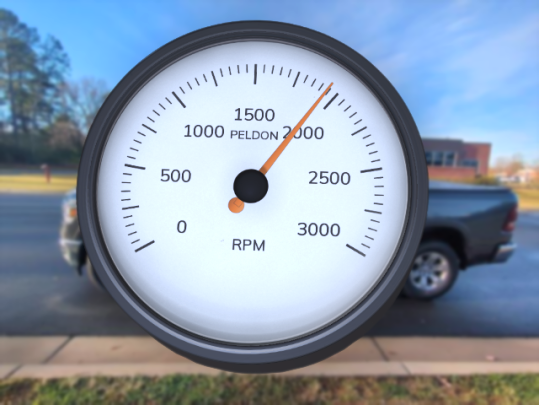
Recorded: 1950 rpm
